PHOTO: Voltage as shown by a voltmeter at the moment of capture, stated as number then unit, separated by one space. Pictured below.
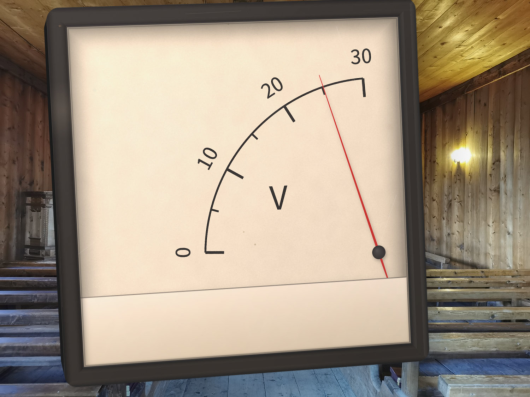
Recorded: 25 V
